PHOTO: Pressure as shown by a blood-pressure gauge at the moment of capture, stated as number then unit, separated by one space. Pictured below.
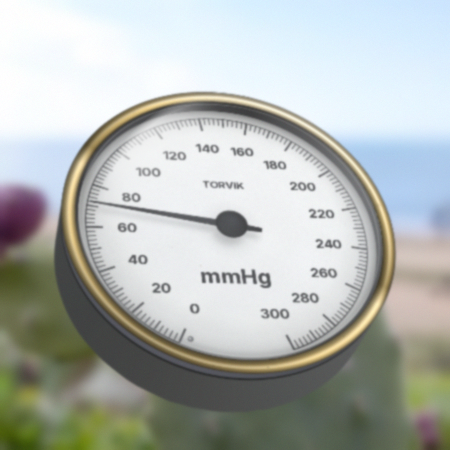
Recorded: 70 mmHg
